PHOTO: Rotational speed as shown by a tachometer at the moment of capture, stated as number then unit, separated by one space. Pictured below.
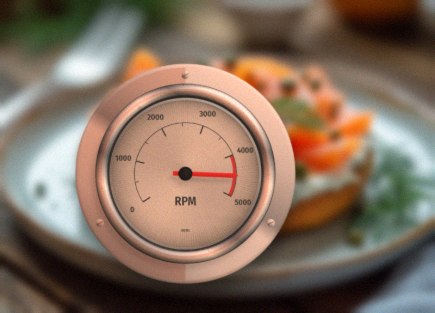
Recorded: 4500 rpm
